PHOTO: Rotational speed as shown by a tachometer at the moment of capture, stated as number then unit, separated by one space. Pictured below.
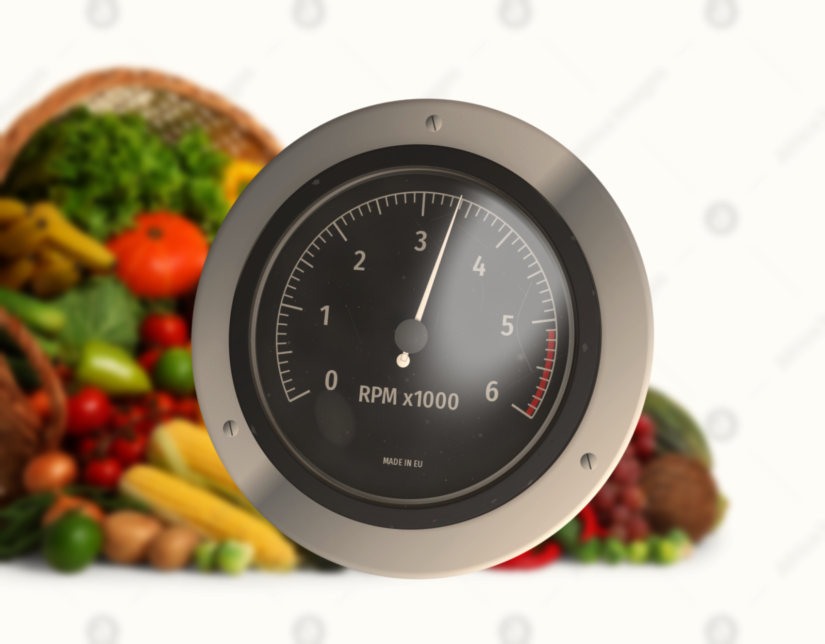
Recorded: 3400 rpm
